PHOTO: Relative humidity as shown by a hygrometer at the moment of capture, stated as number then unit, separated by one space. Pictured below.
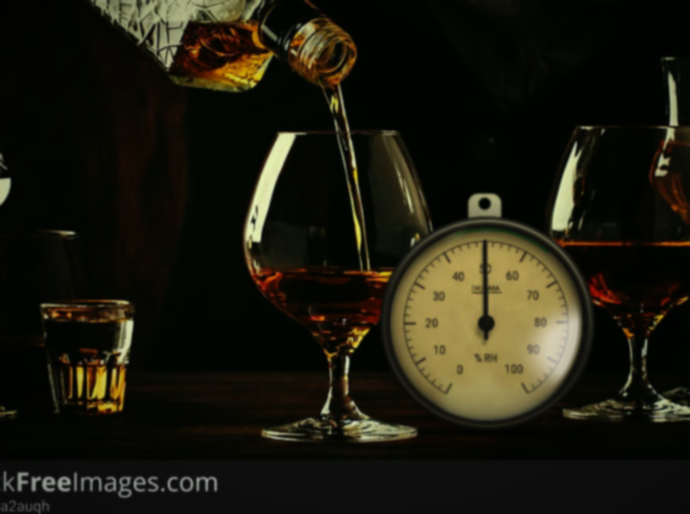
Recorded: 50 %
